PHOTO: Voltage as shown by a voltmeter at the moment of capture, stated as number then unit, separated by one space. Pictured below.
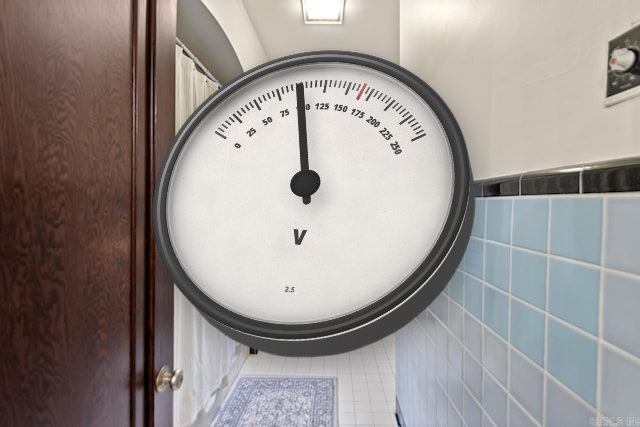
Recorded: 100 V
